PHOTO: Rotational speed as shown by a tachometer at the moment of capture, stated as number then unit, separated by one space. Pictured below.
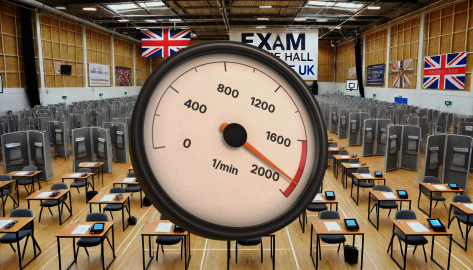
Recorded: 1900 rpm
